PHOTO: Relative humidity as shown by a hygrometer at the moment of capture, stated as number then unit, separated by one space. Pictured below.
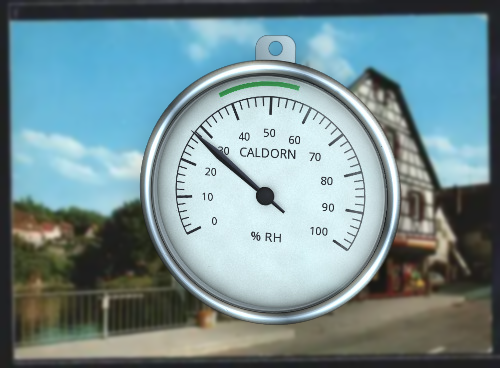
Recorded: 28 %
